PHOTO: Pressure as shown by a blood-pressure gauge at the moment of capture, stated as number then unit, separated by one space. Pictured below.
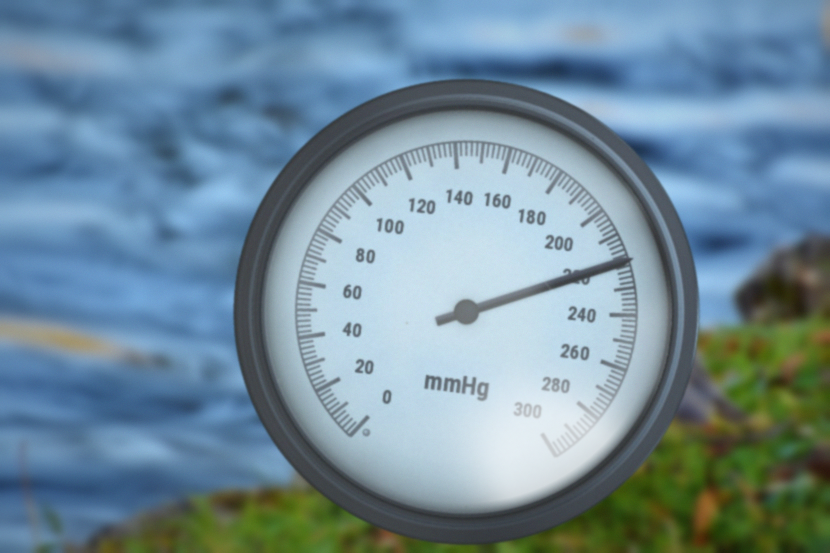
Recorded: 220 mmHg
